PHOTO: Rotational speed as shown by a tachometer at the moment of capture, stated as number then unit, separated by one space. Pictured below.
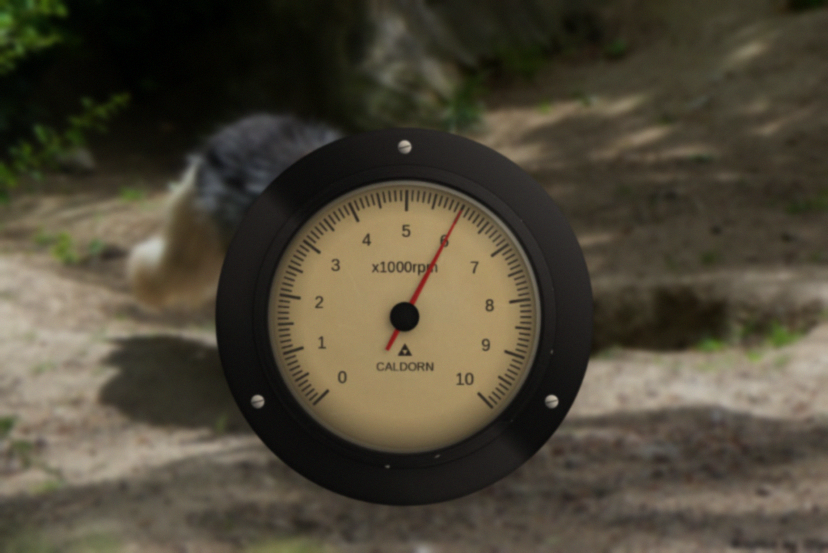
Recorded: 6000 rpm
